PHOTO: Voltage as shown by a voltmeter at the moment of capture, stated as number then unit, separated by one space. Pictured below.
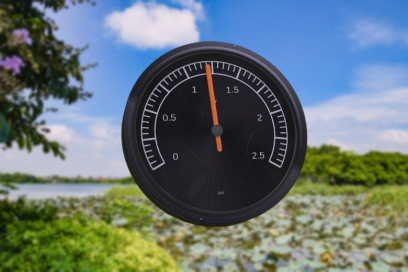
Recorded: 1.2 V
